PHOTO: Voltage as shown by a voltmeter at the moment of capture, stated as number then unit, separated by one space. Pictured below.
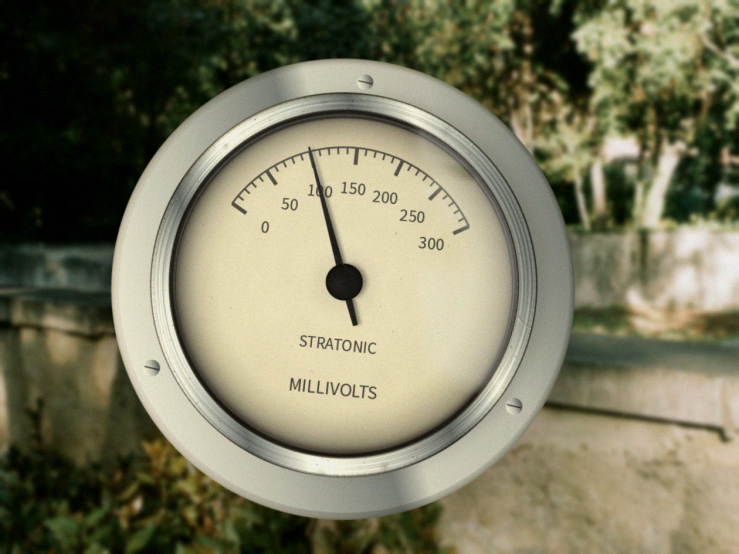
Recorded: 100 mV
